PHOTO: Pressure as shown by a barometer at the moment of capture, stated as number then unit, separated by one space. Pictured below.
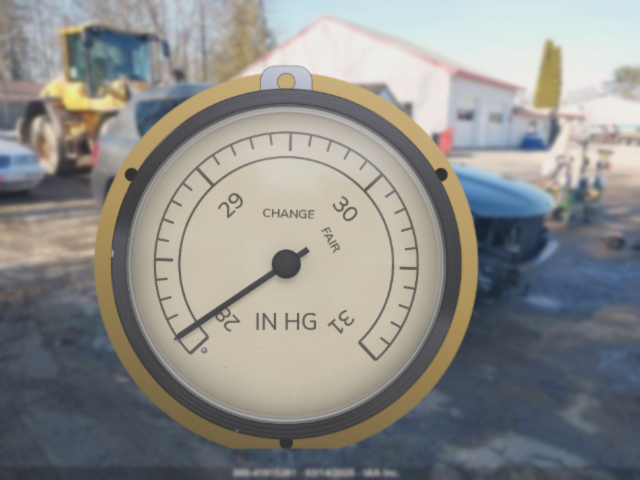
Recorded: 28.1 inHg
